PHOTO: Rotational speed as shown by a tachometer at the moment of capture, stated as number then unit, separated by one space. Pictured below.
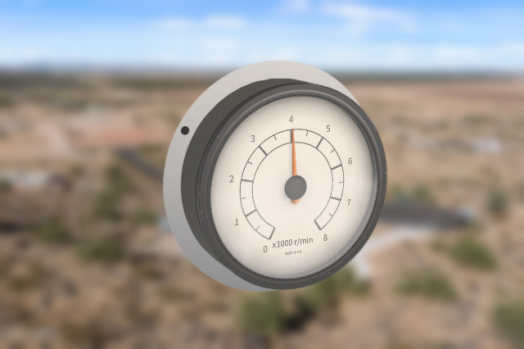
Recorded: 4000 rpm
